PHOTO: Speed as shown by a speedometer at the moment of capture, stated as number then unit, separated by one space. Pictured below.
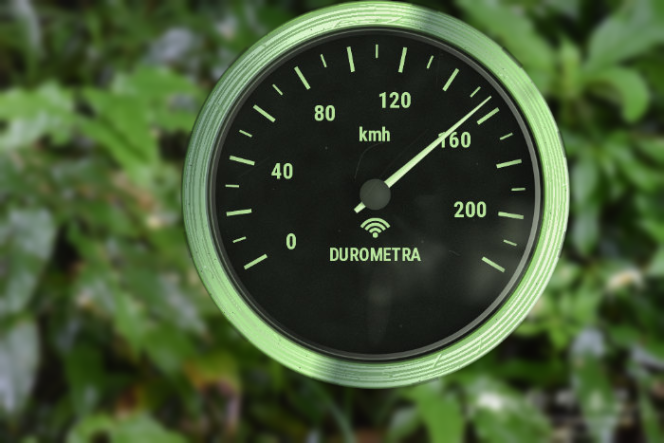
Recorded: 155 km/h
